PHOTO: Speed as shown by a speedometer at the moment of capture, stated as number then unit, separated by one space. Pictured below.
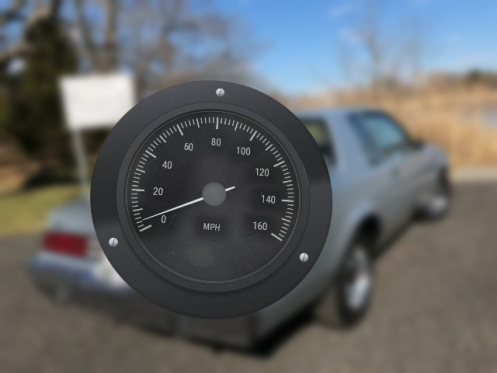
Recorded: 4 mph
